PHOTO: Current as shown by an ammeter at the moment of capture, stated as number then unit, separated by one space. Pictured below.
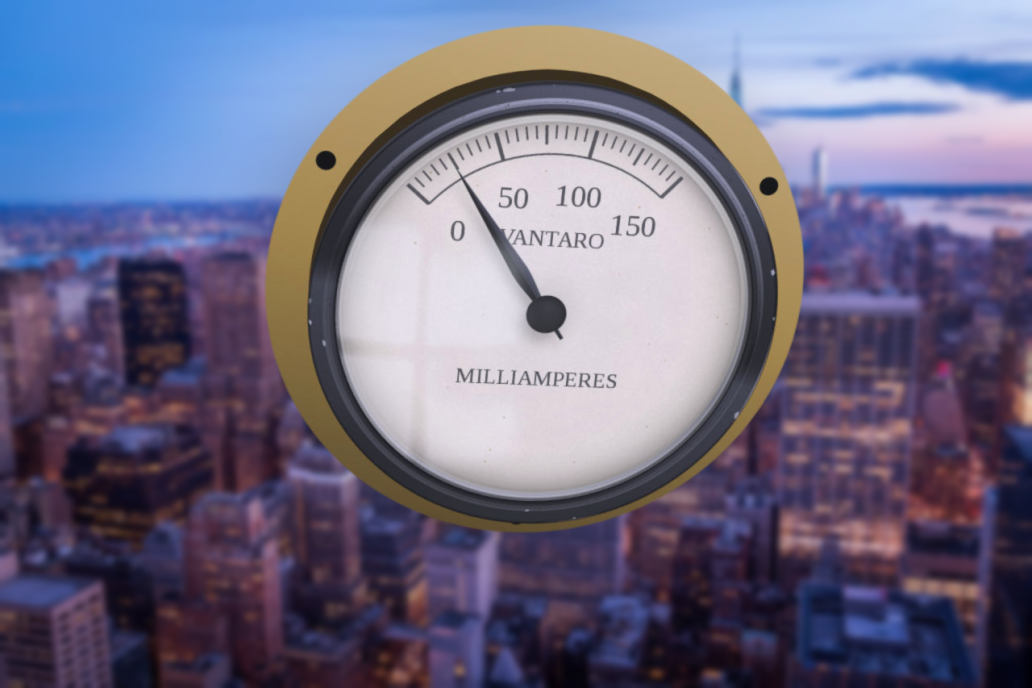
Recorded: 25 mA
